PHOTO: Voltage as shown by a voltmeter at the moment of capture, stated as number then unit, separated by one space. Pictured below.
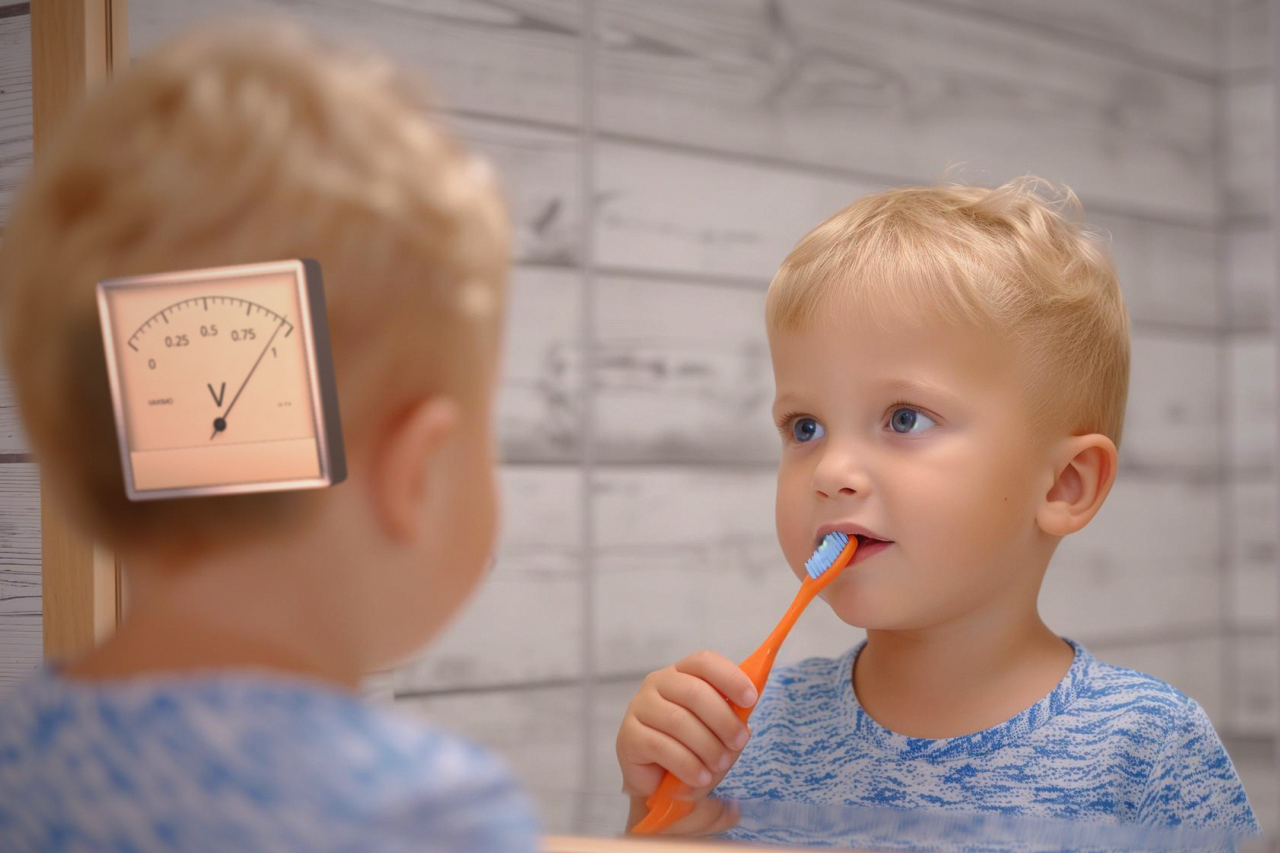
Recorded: 0.95 V
